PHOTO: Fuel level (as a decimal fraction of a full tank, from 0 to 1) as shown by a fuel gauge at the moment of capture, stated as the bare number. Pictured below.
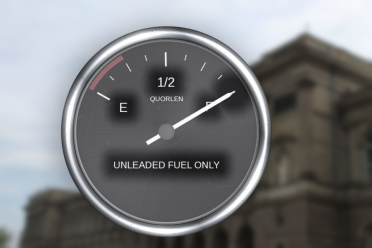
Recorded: 1
